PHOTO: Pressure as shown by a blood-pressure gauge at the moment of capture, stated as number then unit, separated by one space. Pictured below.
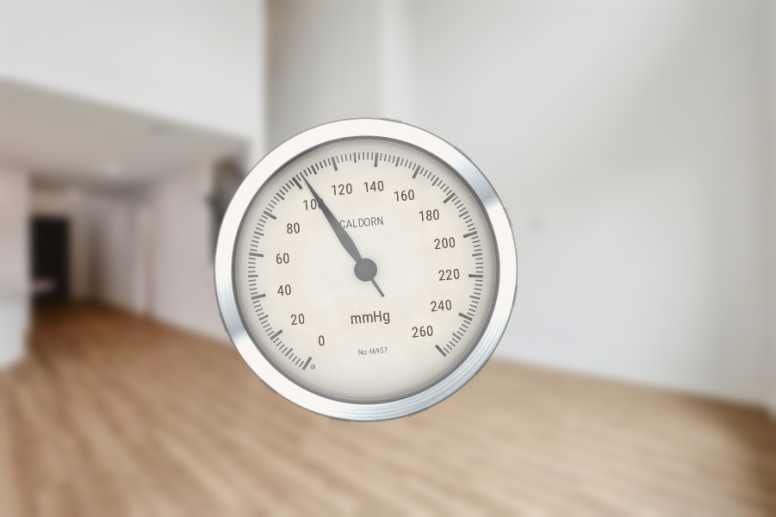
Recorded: 104 mmHg
